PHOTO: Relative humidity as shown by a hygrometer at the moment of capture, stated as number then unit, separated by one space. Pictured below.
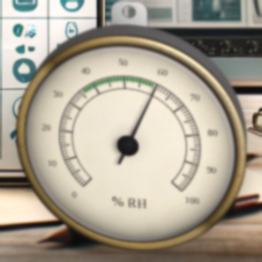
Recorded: 60 %
